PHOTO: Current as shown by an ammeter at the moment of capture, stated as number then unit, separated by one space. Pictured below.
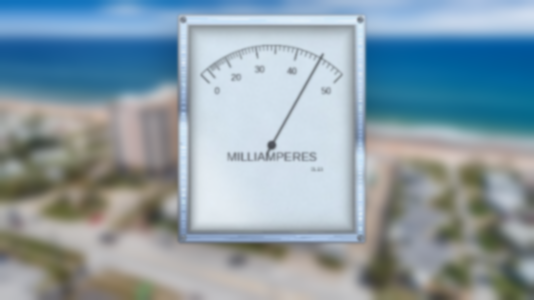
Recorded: 45 mA
